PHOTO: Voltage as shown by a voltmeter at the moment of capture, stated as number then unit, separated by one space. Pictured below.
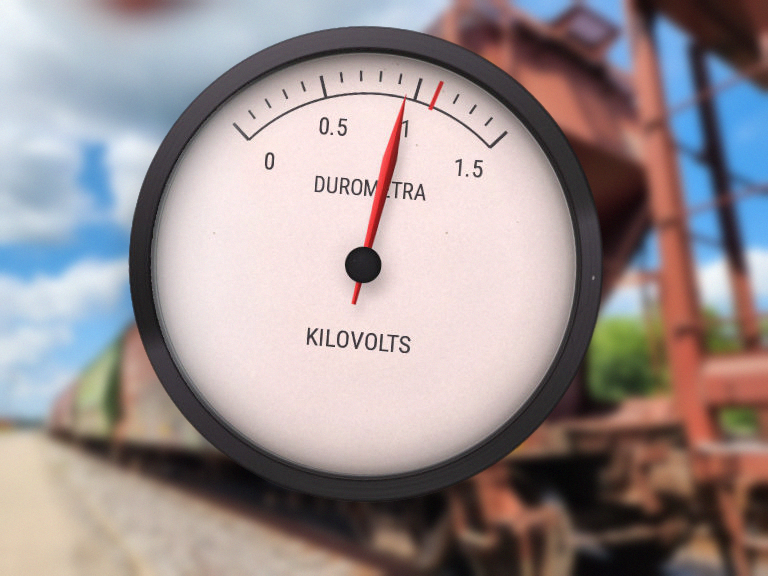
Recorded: 0.95 kV
